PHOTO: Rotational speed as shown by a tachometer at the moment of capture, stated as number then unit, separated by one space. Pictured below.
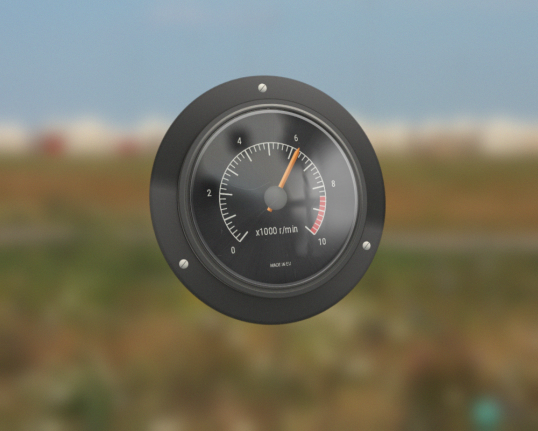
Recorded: 6200 rpm
